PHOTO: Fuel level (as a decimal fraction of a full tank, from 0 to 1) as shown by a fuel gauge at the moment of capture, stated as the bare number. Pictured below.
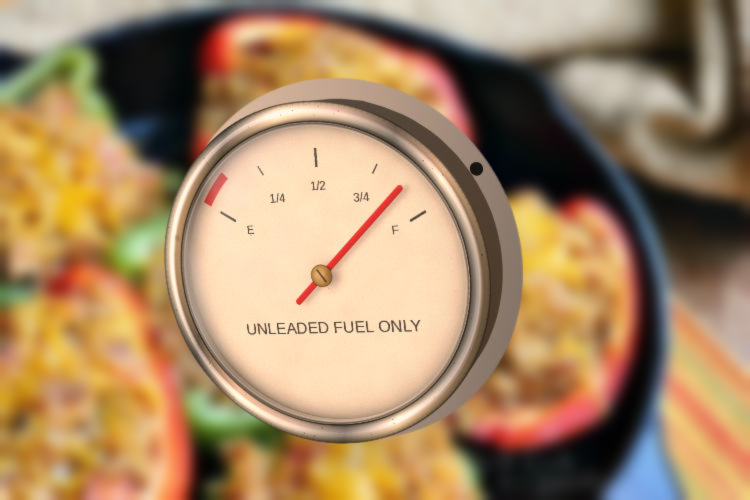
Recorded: 0.875
